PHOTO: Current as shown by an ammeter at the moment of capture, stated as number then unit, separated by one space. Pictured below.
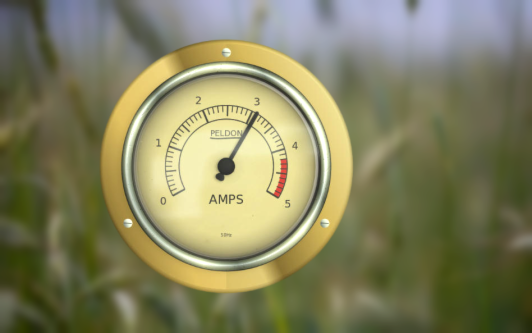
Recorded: 3.1 A
